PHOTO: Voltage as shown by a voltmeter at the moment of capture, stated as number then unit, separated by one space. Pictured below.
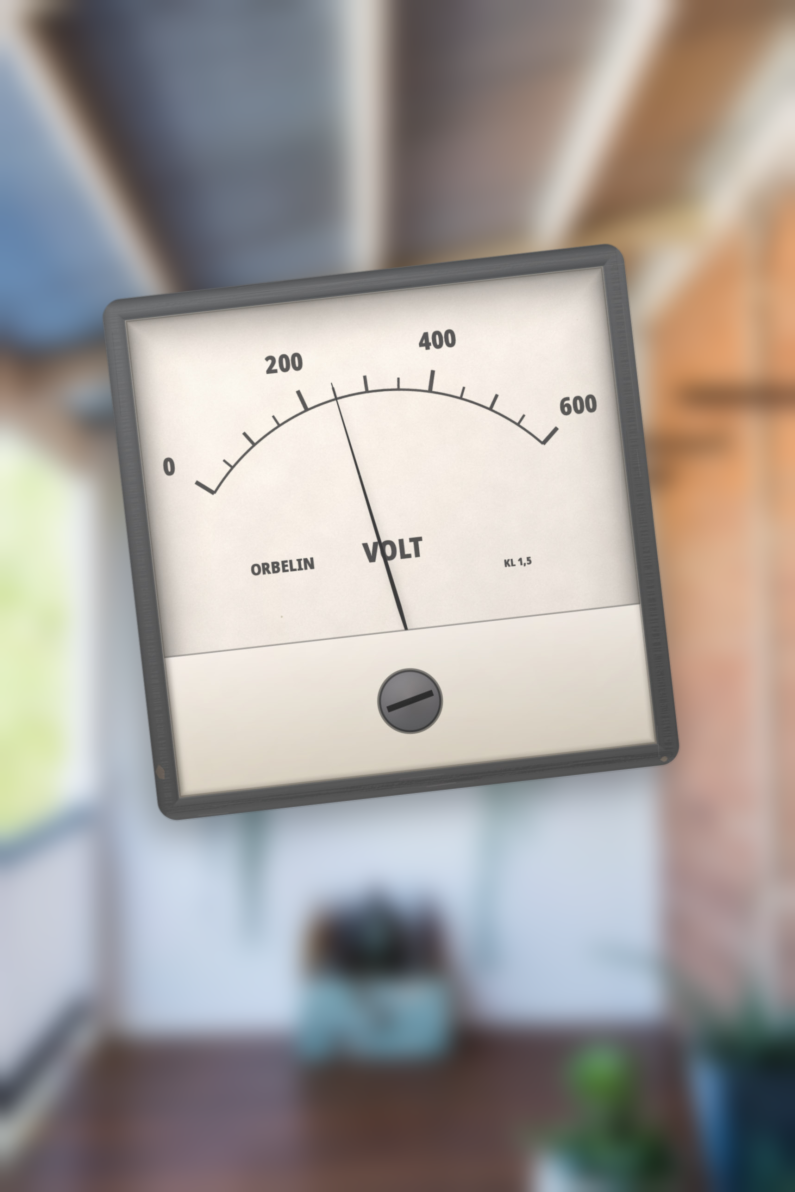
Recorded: 250 V
